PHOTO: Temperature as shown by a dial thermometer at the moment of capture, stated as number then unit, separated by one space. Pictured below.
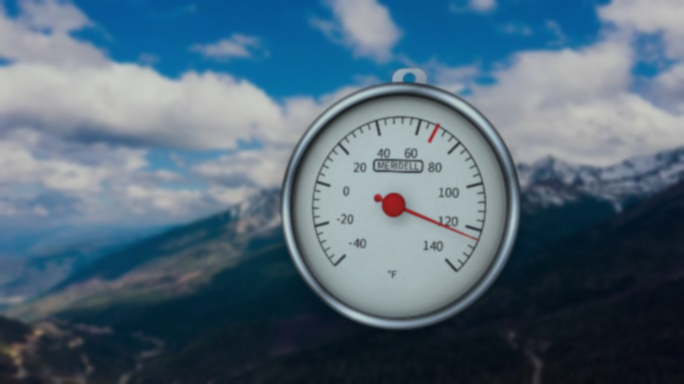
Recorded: 124 °F
